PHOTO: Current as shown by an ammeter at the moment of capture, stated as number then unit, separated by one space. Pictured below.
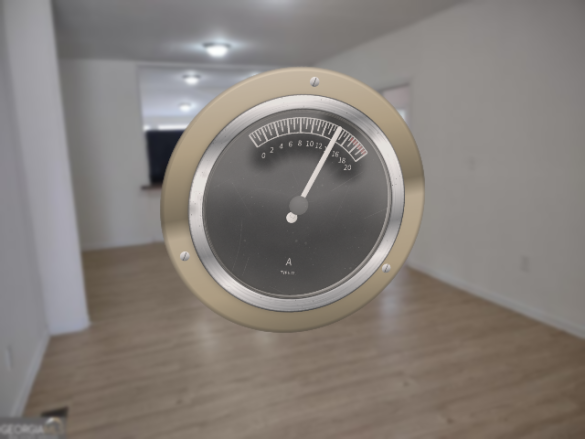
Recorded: 14 A
